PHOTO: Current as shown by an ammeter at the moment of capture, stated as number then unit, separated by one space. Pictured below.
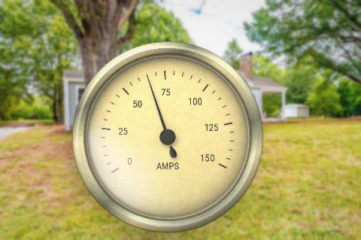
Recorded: 65 A
